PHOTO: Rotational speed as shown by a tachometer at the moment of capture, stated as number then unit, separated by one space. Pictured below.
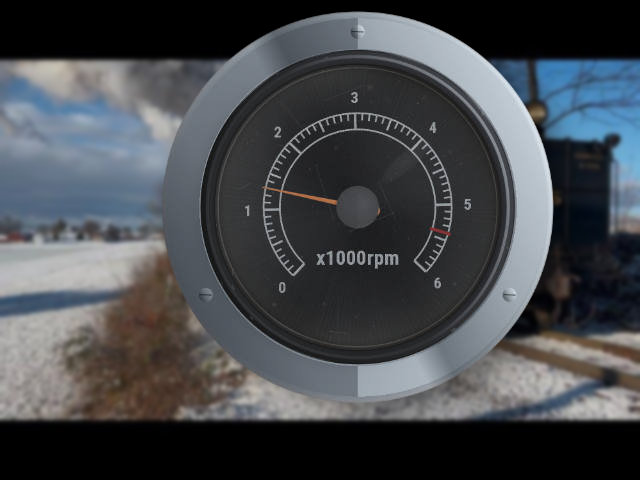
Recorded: 1300 rpm
